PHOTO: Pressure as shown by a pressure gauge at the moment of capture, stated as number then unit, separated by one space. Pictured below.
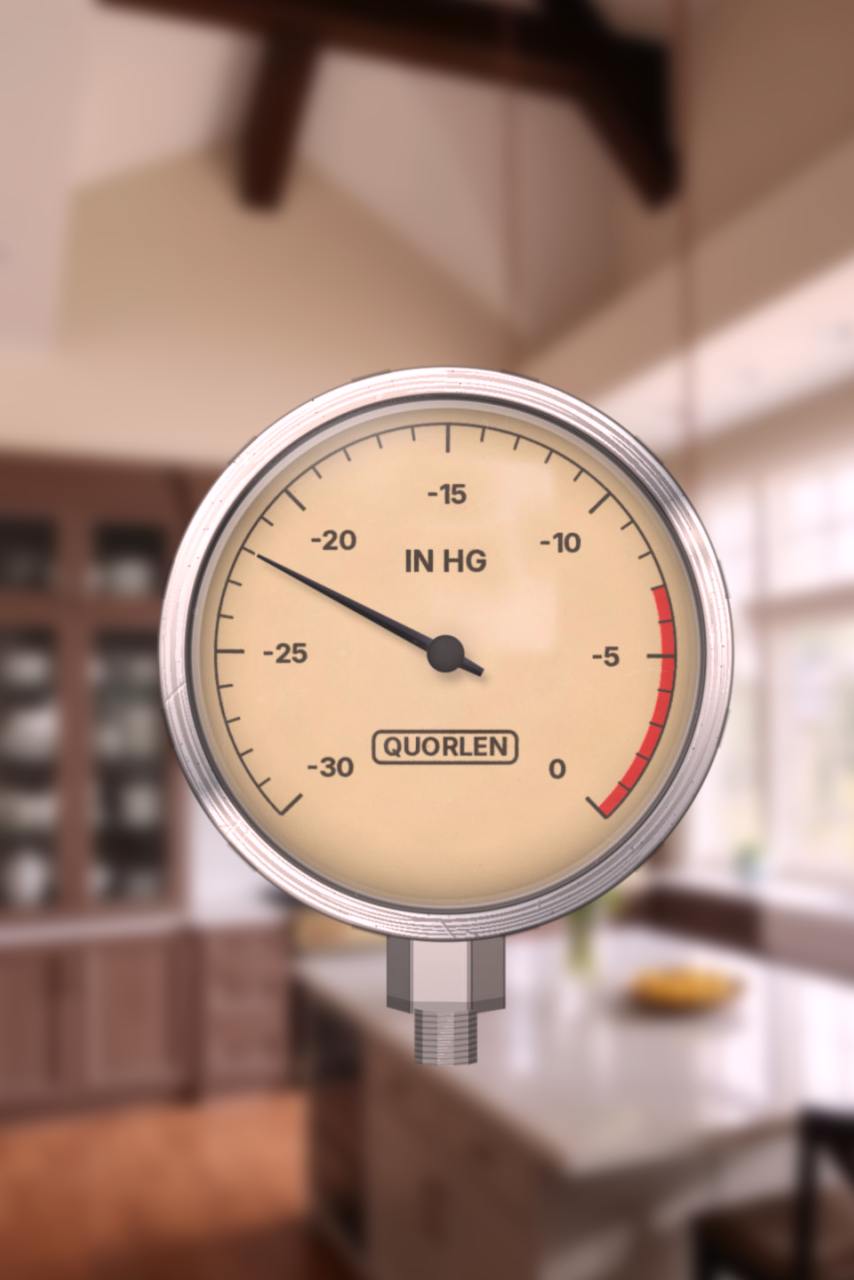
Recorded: -22 inHg
